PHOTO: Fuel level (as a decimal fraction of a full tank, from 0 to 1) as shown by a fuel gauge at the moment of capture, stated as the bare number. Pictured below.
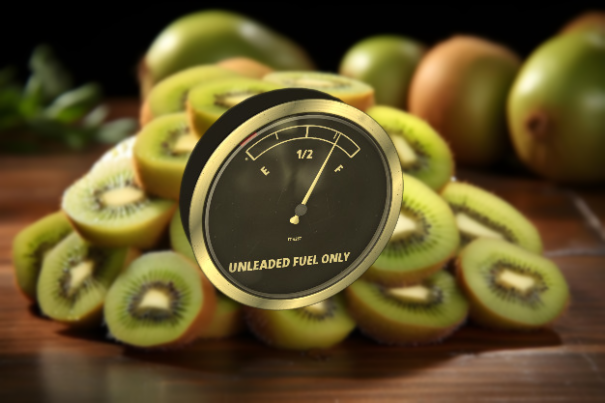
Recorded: 0.75
